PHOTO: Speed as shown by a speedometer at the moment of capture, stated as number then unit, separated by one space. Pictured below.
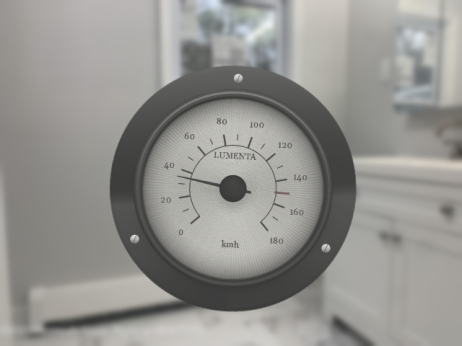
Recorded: 35 km/h
